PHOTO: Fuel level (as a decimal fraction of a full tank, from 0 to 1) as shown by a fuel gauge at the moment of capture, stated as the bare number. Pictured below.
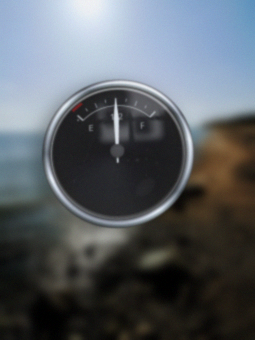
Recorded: 0.5
